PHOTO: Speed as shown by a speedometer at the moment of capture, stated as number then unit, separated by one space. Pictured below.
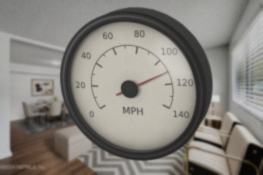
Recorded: 110 mph
